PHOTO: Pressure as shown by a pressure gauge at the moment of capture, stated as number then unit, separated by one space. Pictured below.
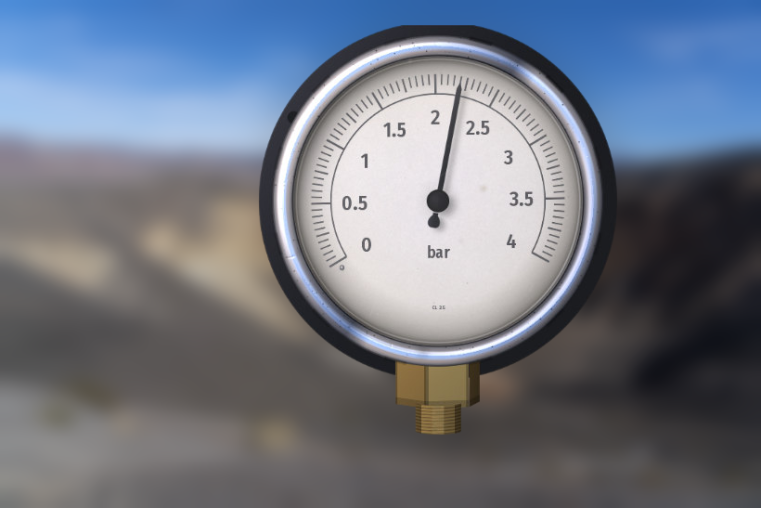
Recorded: 2.2 bar
